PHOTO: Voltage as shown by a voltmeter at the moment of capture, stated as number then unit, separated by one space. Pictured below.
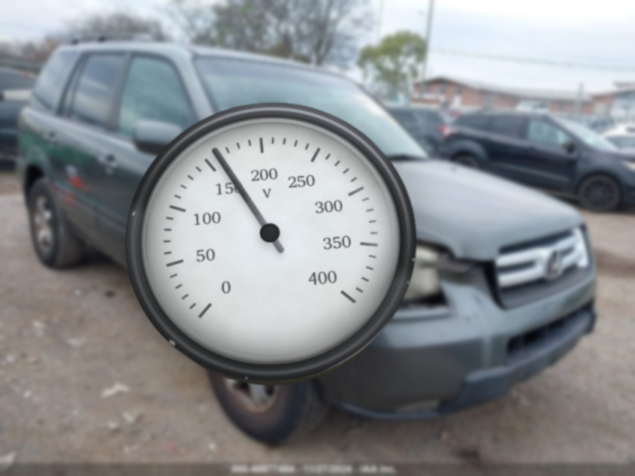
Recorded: 160 V
